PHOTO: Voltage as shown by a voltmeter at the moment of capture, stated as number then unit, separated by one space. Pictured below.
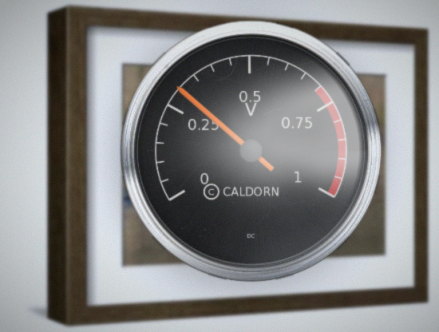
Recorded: 0.3 V
